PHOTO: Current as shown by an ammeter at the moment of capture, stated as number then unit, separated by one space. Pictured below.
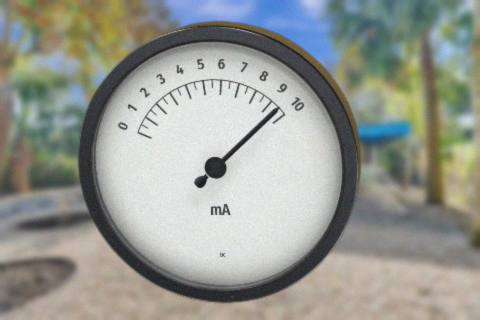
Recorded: 9.5 mA
